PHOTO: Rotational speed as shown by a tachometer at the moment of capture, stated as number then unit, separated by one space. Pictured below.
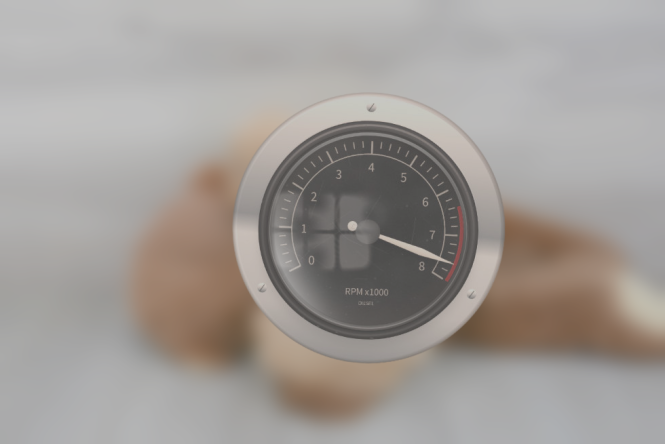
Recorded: 7600 rpm
